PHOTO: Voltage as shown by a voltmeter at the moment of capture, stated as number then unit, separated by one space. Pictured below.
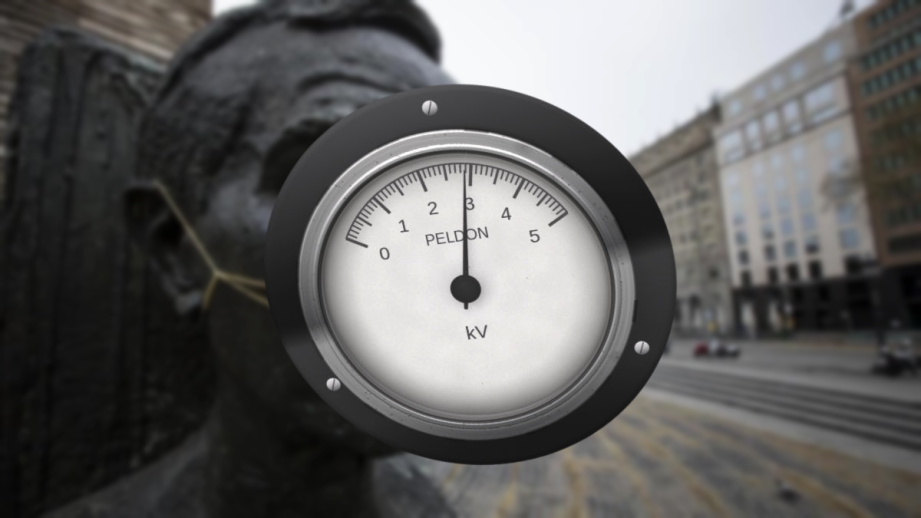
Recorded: 2.9 kV
